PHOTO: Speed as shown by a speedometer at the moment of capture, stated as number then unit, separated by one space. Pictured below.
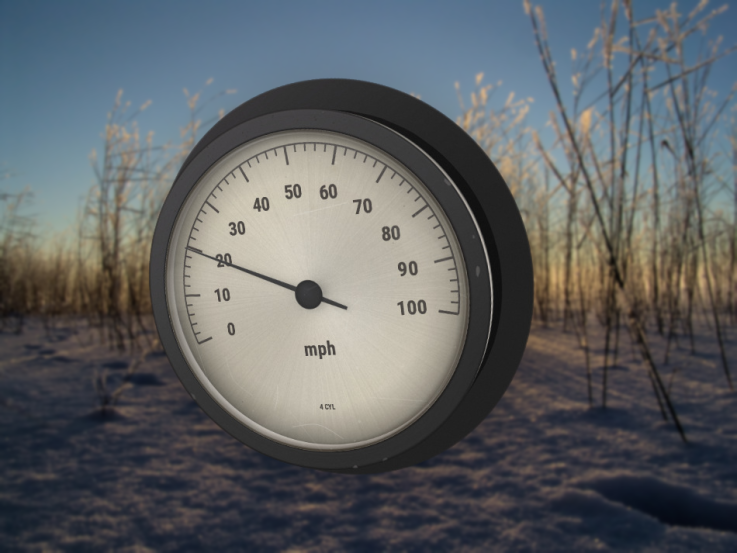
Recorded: 20 mph
